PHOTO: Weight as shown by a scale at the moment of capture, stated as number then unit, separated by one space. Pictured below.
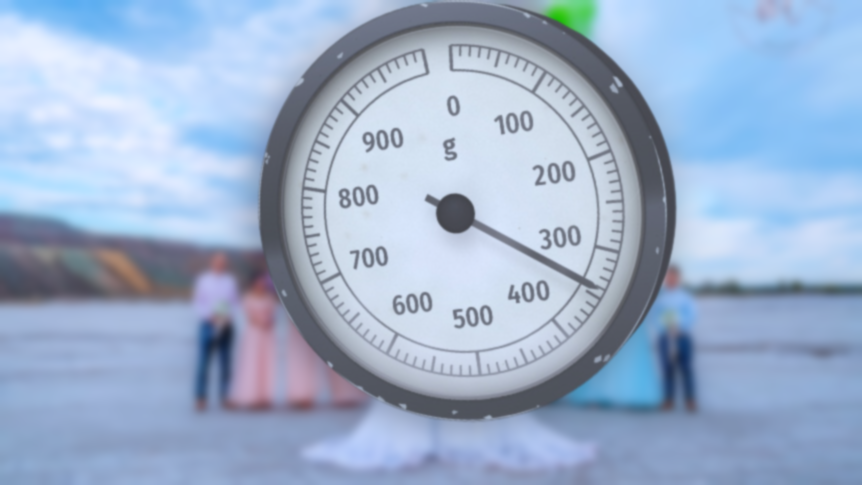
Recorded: 340 g
